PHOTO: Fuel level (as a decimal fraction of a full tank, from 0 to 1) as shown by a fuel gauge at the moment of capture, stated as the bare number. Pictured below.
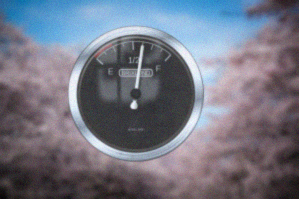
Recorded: 0.625
